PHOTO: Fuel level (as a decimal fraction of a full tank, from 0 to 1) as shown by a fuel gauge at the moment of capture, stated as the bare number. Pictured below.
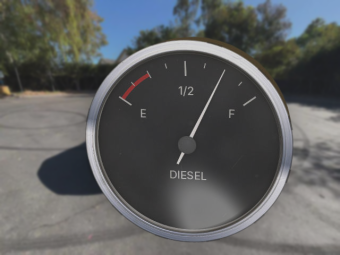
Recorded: 0.75
